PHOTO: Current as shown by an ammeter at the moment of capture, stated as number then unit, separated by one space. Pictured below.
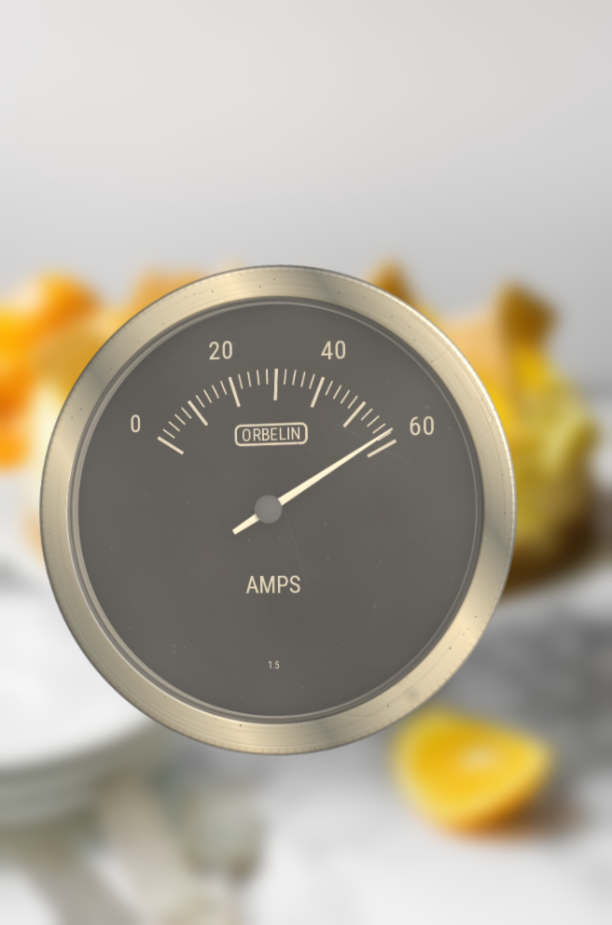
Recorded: 58 A
